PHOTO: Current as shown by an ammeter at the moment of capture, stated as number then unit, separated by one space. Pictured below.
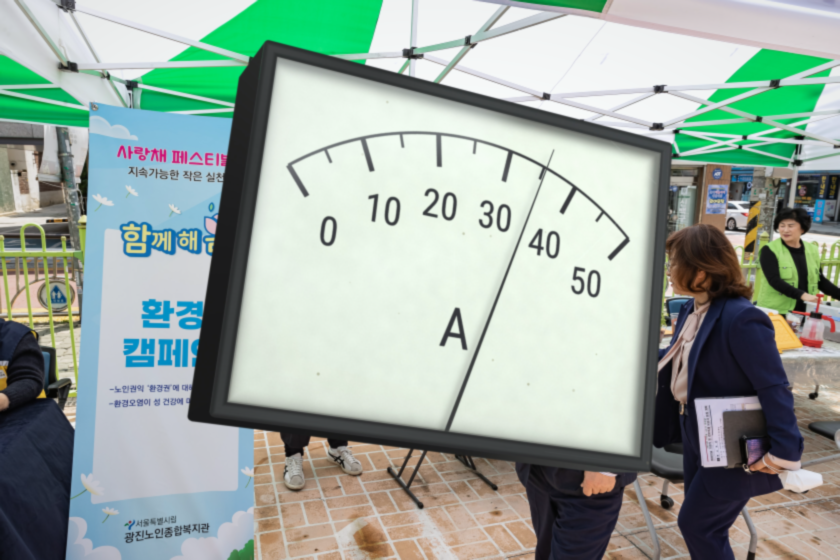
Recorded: 35 A
